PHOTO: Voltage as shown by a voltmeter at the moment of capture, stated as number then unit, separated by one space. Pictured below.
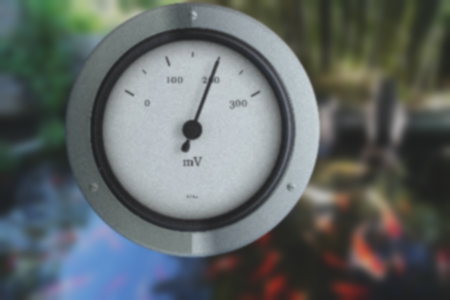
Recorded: 200 mV
